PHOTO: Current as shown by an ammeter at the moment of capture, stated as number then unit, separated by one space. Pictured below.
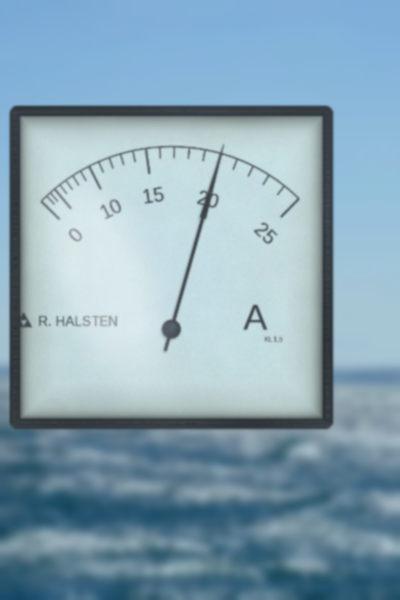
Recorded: 20 A
